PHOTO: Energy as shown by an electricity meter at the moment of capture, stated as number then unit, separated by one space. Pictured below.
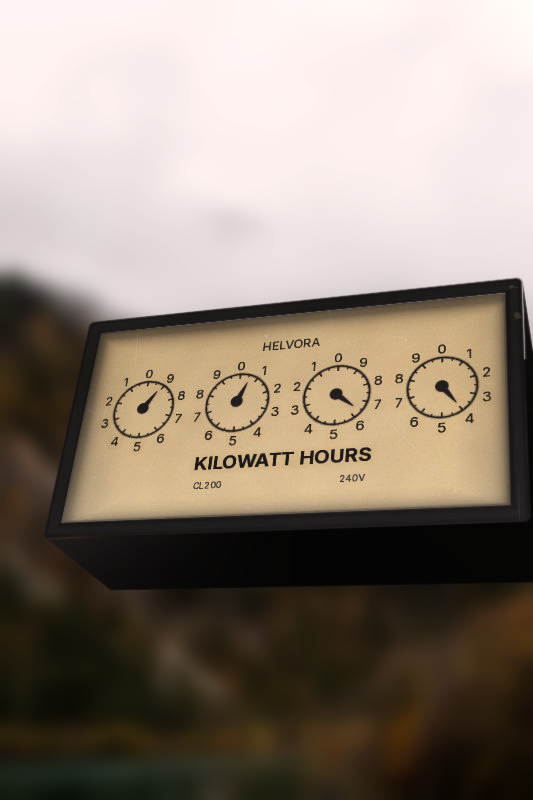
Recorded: 9064 kWh
